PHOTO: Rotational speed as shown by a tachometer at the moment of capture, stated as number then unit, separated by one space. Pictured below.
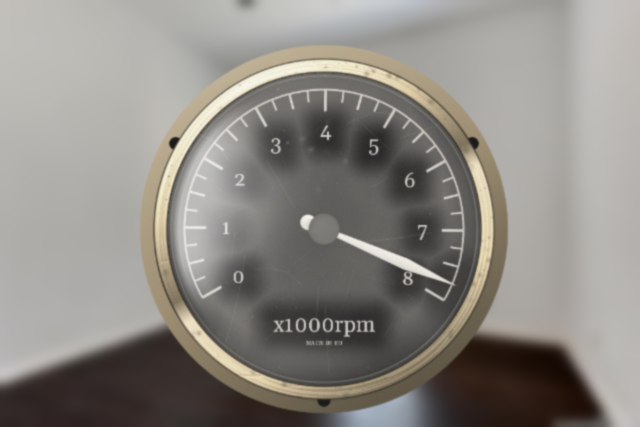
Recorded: 7750 rpm
